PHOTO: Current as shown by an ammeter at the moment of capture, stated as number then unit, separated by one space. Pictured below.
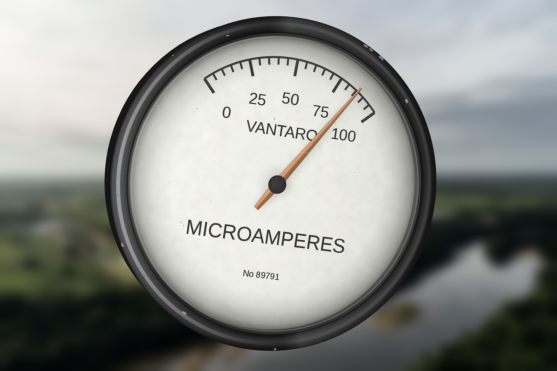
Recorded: 85 µA
